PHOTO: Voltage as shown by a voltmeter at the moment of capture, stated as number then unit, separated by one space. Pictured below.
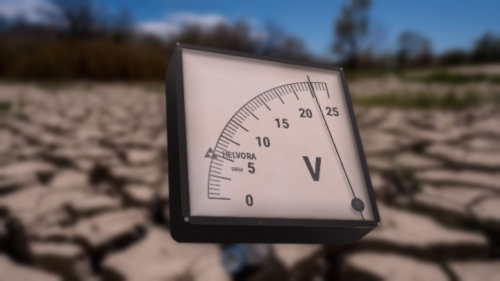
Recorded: 22.5 V
